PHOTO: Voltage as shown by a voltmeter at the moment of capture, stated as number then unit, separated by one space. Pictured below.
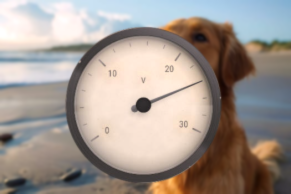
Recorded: 24 V
